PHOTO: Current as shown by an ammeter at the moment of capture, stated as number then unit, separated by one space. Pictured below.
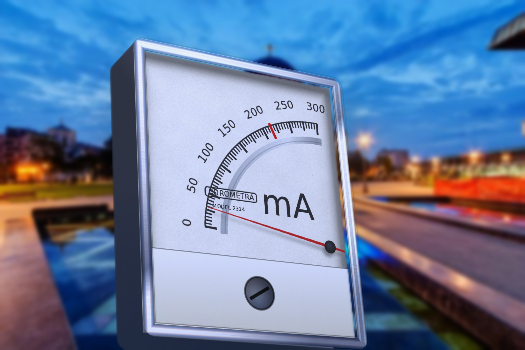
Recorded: 25 mA
